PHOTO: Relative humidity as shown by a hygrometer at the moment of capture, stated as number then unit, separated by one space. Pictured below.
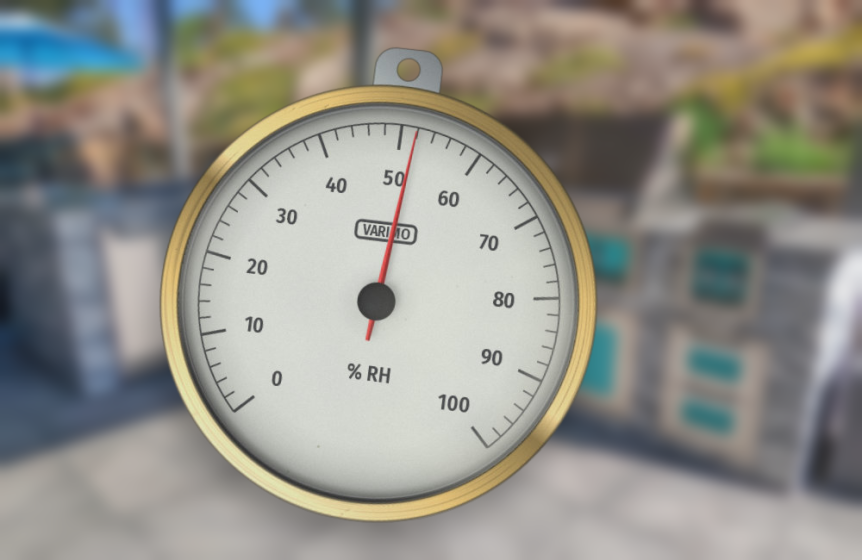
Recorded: 52 %
